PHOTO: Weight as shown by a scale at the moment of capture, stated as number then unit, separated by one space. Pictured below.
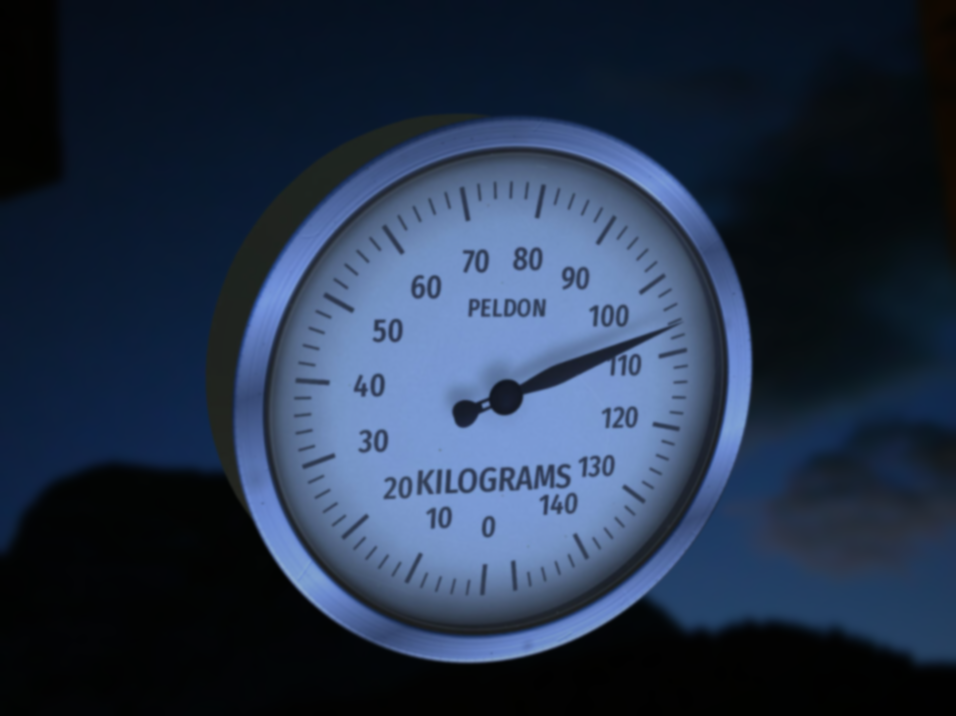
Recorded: 106 kg
